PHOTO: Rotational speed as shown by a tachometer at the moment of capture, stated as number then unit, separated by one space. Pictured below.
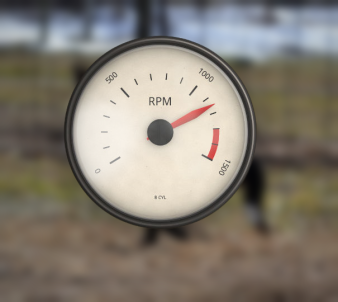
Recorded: 1150 rpm
